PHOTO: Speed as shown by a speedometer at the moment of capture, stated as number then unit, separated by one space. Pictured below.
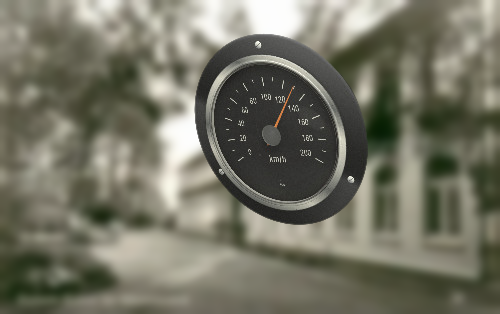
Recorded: 130 km/h
